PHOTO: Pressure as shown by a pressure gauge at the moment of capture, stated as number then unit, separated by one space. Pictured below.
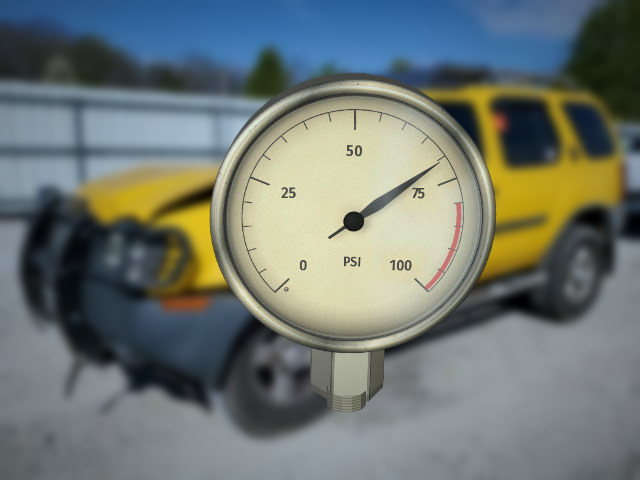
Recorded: 70 psi
